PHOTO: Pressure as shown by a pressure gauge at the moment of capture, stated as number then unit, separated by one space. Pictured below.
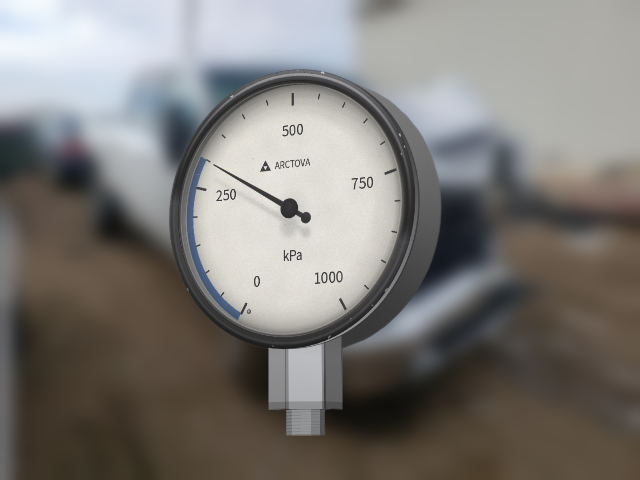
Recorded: 300 kPa
